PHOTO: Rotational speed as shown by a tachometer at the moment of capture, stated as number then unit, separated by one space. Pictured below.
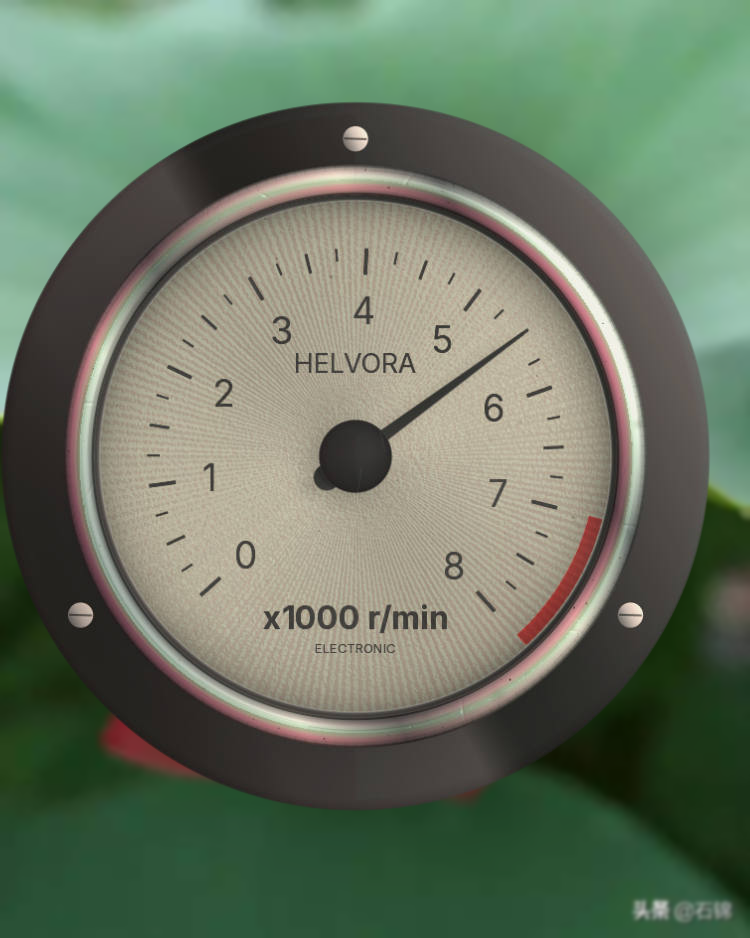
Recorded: 5500 rpm
